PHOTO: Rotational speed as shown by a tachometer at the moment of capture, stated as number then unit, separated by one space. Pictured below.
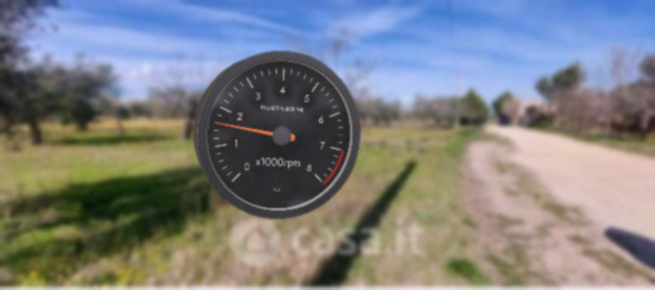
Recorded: 1600 rpm
